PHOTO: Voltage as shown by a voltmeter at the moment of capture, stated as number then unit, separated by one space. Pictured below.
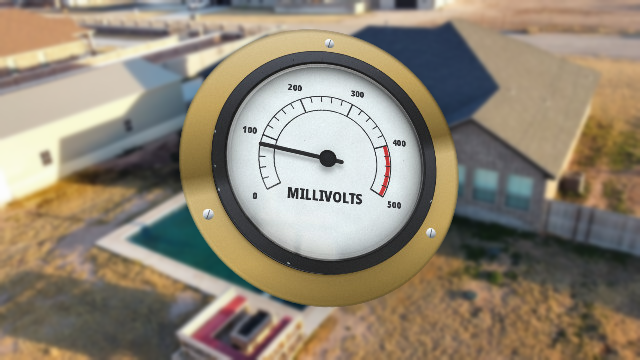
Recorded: 80 mV
